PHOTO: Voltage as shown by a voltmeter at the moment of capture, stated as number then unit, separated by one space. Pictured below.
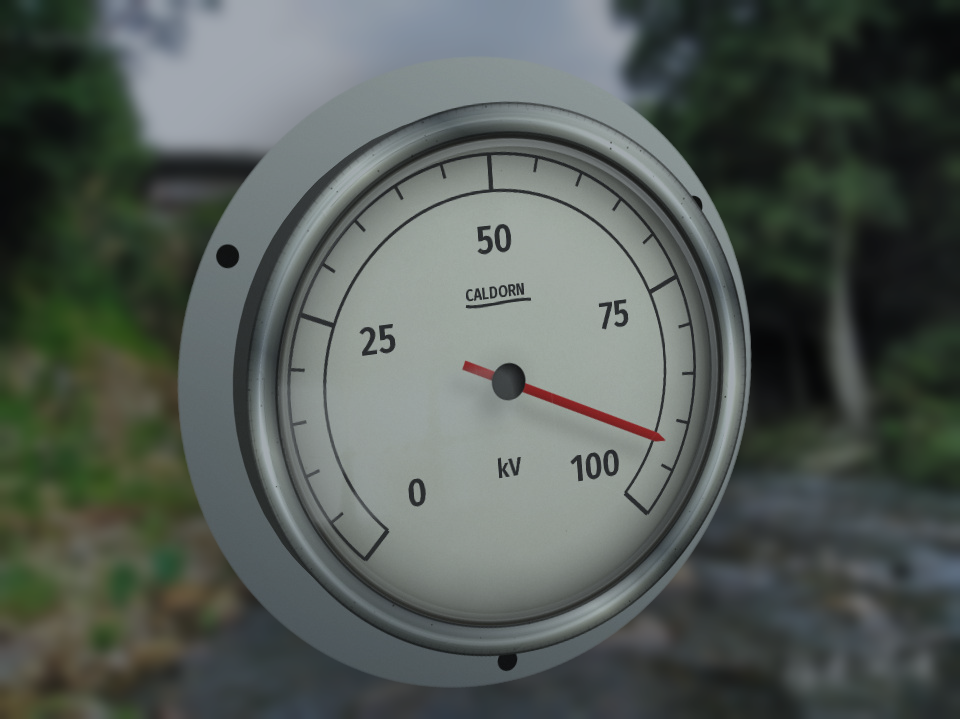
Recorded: 92.5 kV
